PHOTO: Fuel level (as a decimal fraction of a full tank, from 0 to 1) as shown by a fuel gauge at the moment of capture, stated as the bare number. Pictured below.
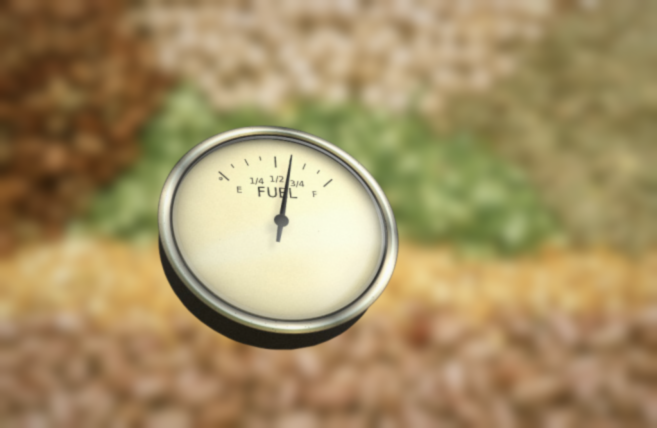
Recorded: 0.625
